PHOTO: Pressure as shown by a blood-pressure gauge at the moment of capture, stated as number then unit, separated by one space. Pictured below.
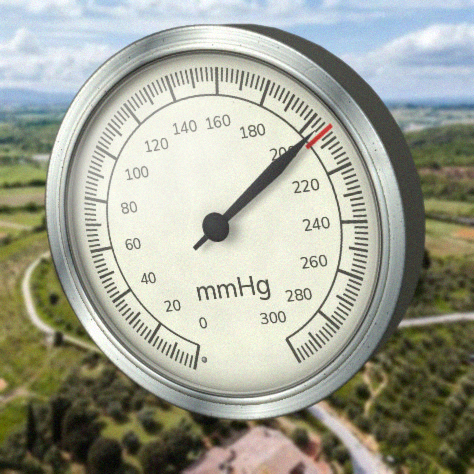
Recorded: 204 mmHg
